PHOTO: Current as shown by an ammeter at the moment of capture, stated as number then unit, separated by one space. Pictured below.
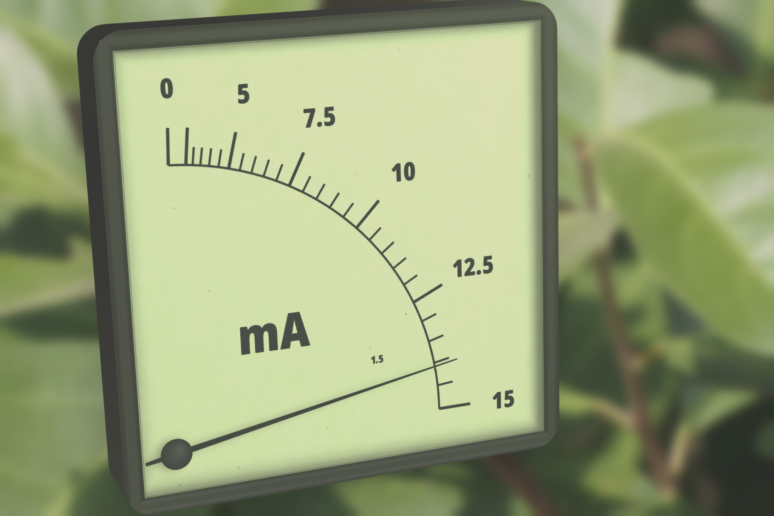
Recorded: 14 mA
